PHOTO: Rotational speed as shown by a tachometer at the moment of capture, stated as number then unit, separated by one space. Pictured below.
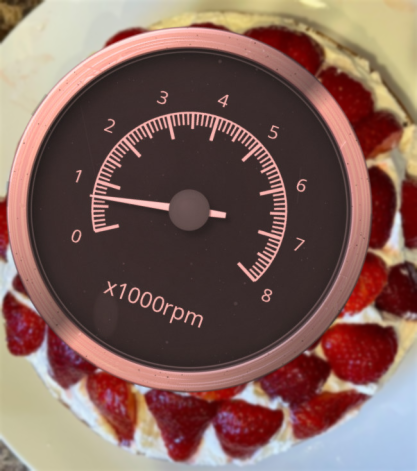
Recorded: 700 rpm
